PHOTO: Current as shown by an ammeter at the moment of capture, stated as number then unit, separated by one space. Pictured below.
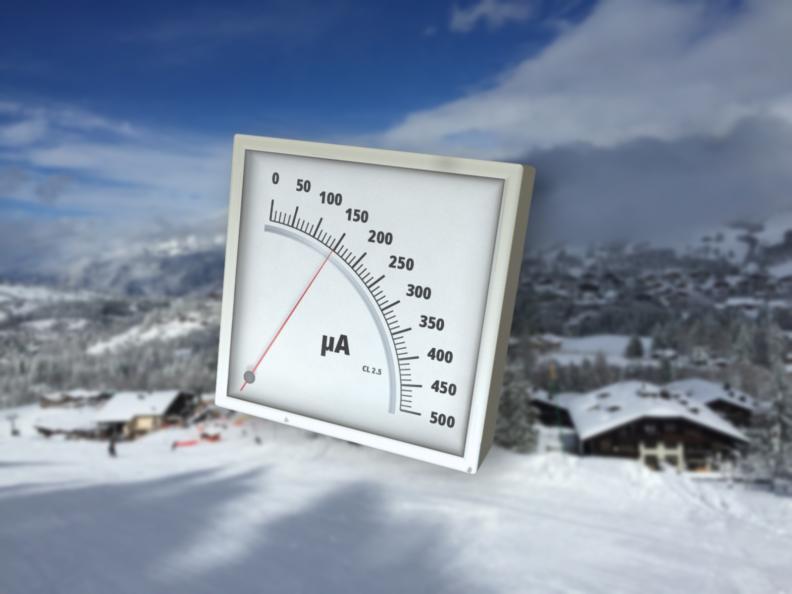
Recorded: 150 µA
